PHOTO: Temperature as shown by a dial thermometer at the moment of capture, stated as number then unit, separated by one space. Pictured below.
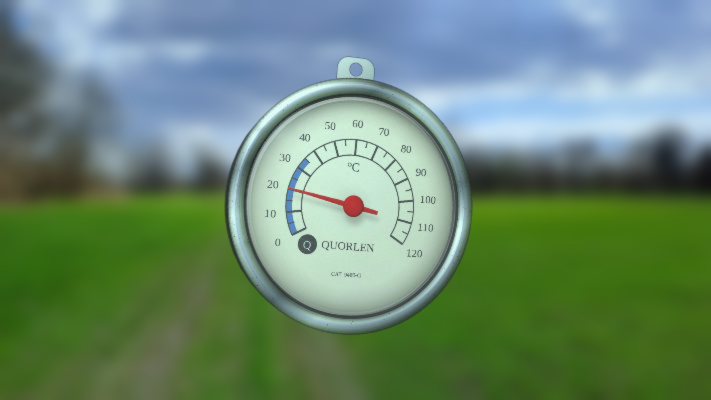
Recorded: 20 °C
